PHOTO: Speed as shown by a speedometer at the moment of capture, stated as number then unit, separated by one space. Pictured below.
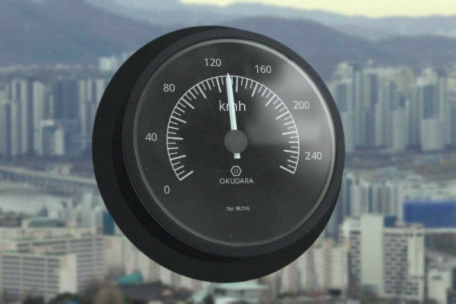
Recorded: 130 km/h
